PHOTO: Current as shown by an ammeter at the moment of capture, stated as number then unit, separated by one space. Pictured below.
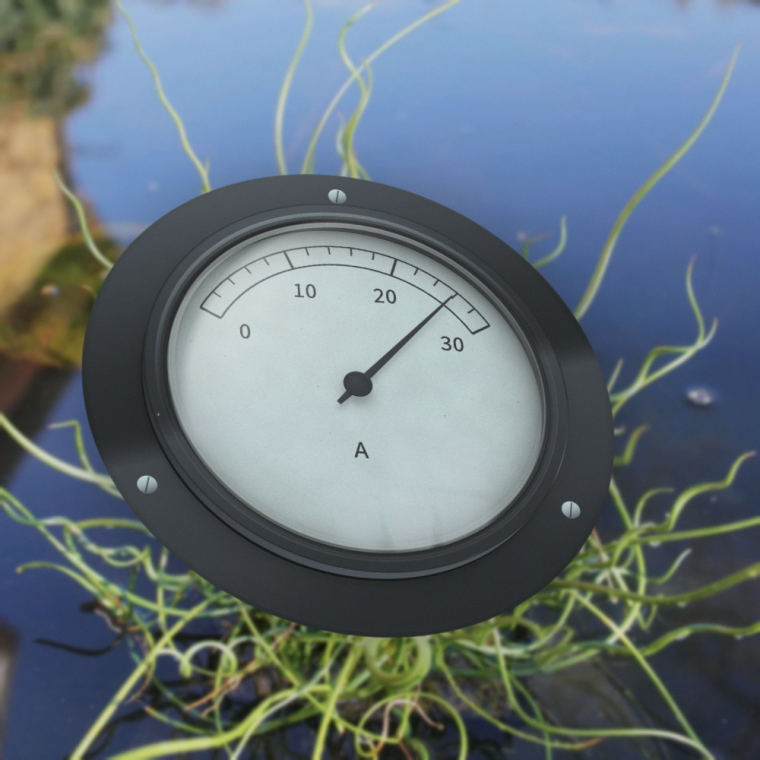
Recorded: 26 A
